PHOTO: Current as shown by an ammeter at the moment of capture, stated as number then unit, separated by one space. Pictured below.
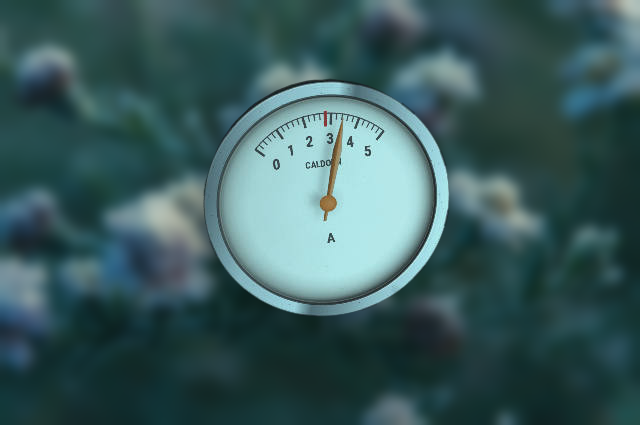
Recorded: 3.4 A
